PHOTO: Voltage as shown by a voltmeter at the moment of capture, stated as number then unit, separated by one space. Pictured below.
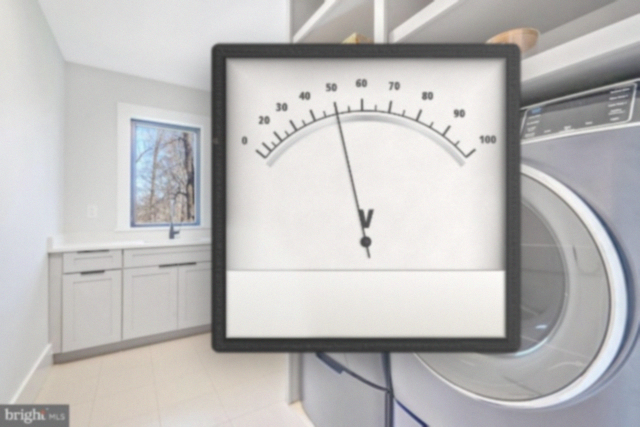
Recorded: 50 V
